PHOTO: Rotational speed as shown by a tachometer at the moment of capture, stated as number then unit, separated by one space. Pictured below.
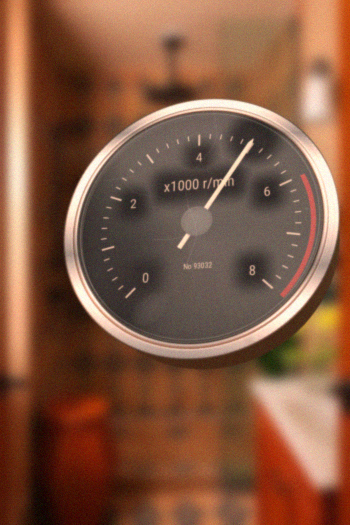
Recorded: 5000 rpm
